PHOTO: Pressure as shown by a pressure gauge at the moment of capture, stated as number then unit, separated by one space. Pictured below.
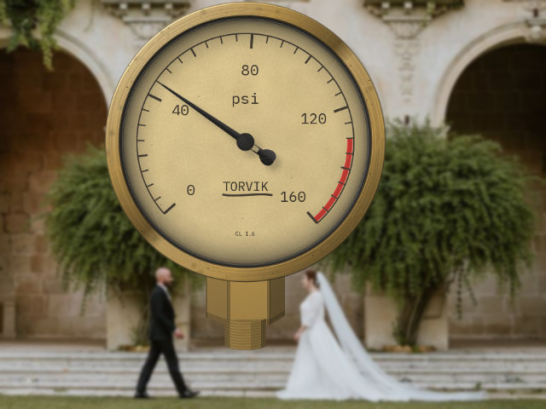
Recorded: 45 psi
